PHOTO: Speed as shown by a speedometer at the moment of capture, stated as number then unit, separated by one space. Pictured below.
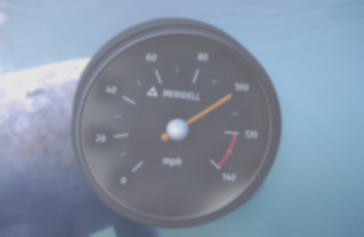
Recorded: 100 mph
